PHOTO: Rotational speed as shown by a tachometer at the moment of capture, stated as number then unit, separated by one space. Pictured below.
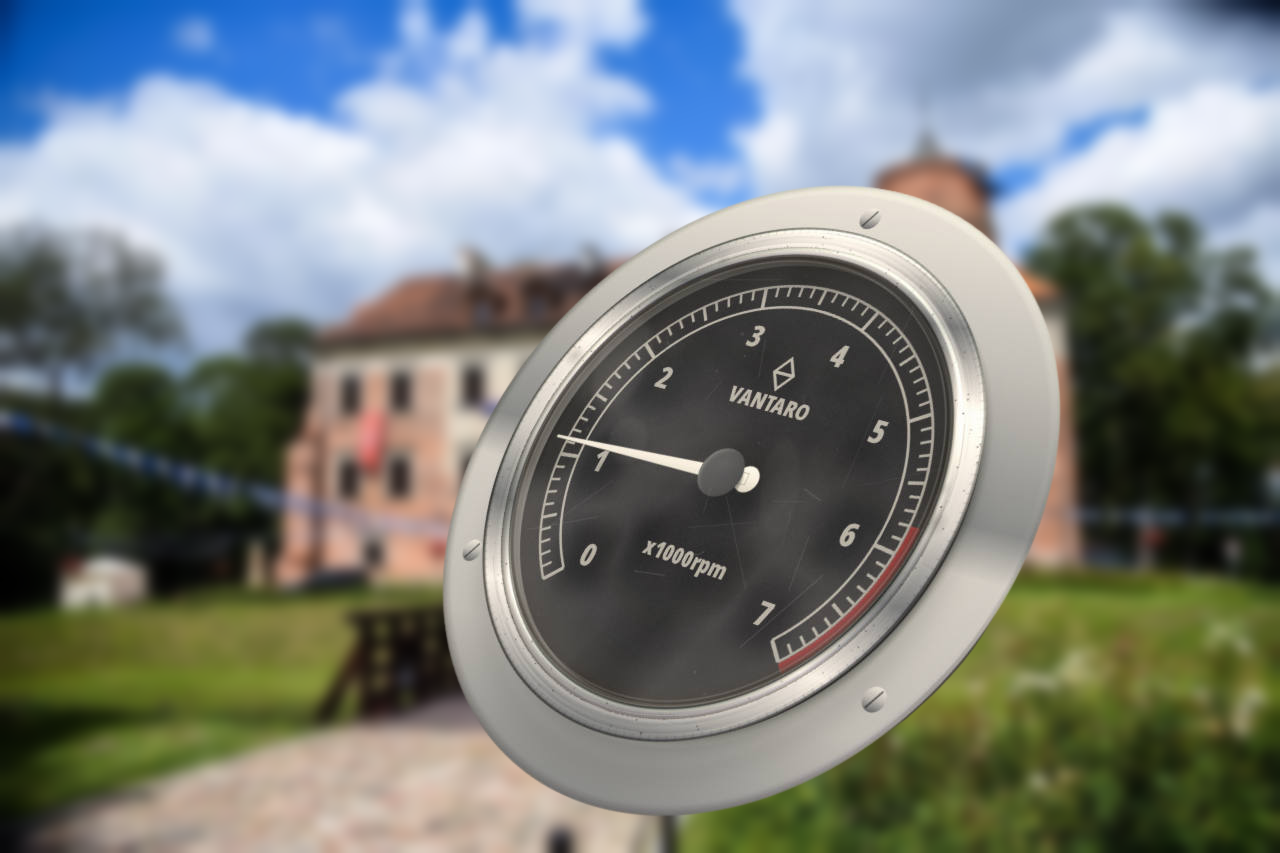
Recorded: 1100 rpm
